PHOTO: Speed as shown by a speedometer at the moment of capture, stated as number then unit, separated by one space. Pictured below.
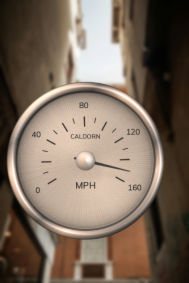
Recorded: 150 mph
